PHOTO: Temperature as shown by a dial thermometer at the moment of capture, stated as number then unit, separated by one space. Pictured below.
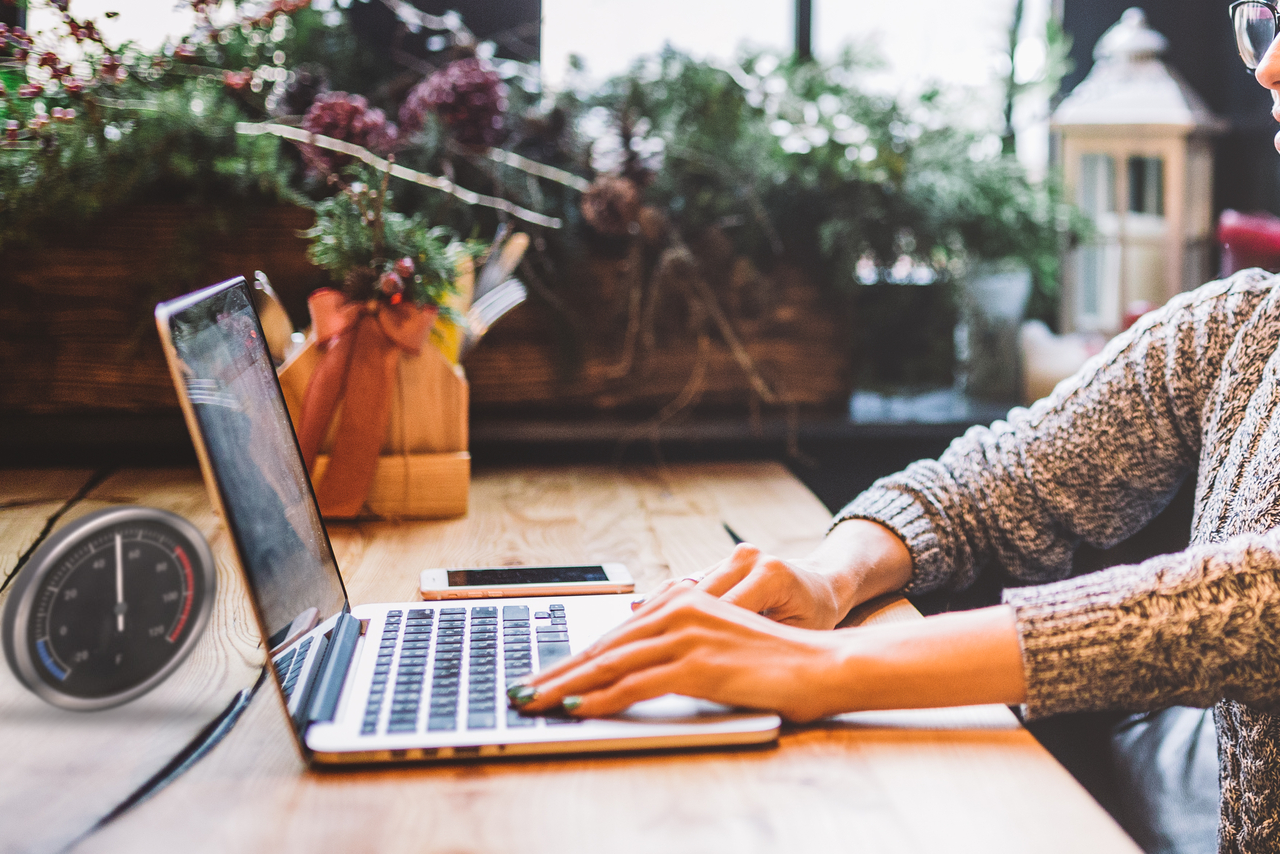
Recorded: 50 °F
